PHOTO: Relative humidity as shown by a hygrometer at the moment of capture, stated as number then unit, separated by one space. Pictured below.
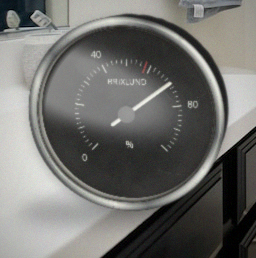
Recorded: 70 %
